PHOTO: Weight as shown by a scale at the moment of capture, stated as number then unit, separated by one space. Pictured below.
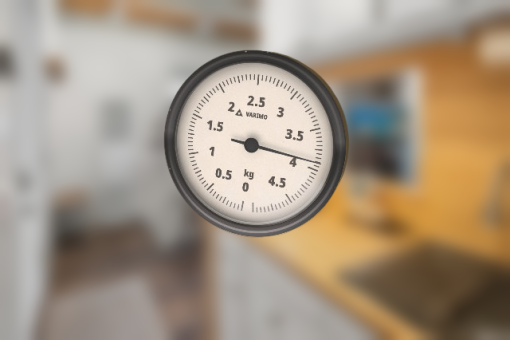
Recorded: 3.9 kg
